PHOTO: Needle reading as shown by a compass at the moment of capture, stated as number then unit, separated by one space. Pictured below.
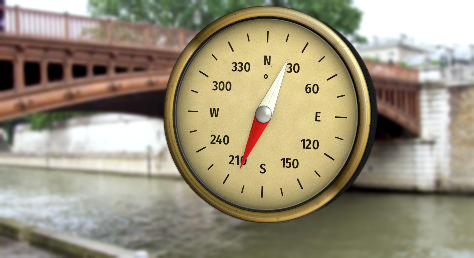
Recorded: 202.5 °
